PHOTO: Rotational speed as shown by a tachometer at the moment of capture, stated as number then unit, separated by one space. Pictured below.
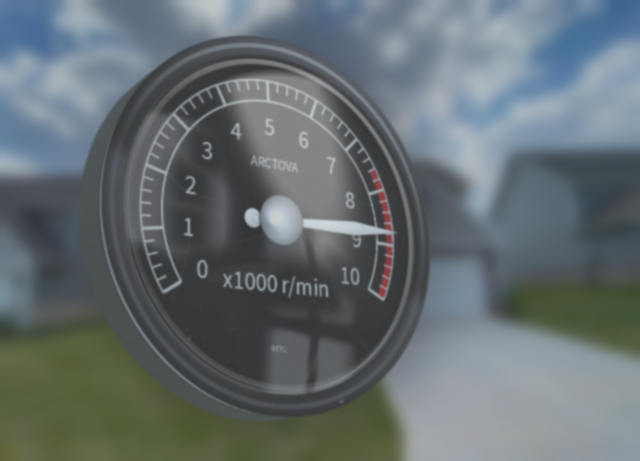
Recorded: 8800 rpm
